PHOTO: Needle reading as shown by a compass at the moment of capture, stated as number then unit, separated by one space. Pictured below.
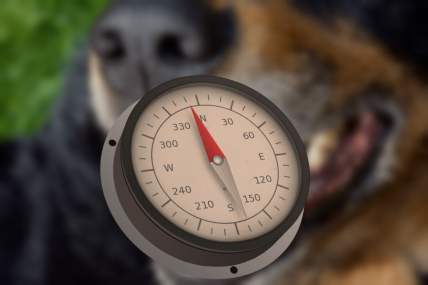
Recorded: 350 °
